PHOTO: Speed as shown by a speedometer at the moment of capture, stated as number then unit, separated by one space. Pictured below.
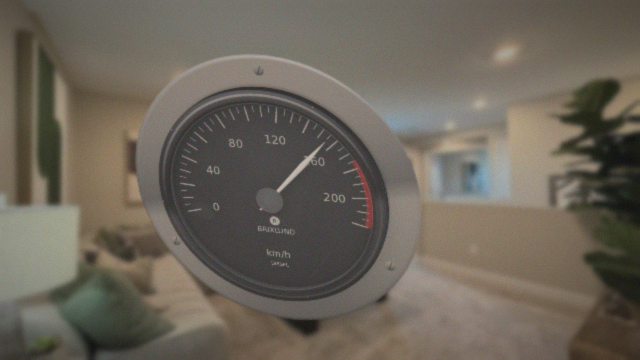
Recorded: 155 km/h
